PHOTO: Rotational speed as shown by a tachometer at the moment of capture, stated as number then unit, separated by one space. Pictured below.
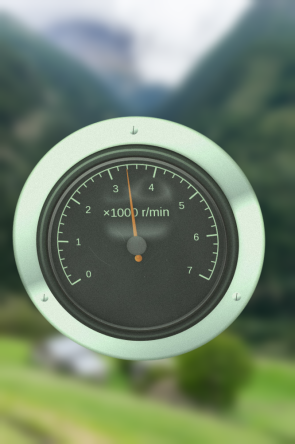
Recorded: 3400 rpm
